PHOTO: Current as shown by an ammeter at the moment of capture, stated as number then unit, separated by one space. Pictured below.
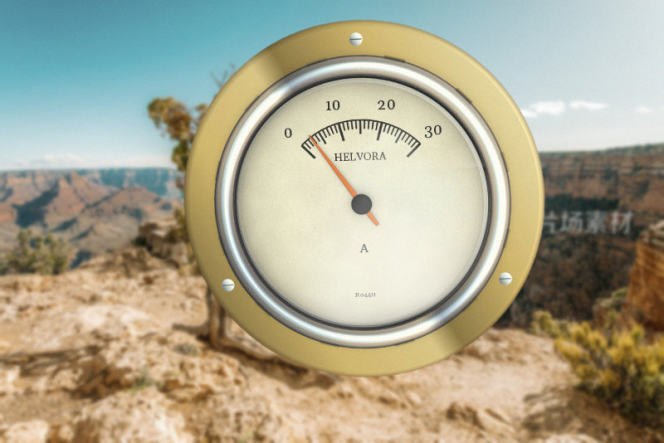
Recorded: 3 A
